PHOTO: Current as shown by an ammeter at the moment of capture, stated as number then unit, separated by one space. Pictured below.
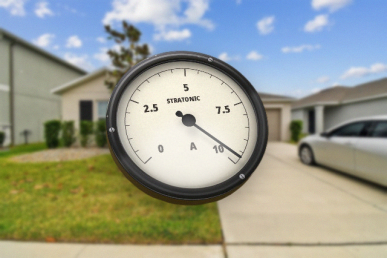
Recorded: 9.75 A
